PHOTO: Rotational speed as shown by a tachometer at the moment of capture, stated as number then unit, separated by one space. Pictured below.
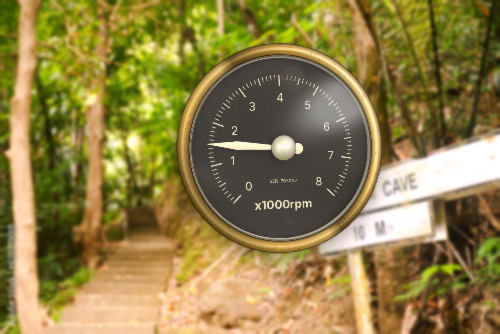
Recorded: 1500 rpm
